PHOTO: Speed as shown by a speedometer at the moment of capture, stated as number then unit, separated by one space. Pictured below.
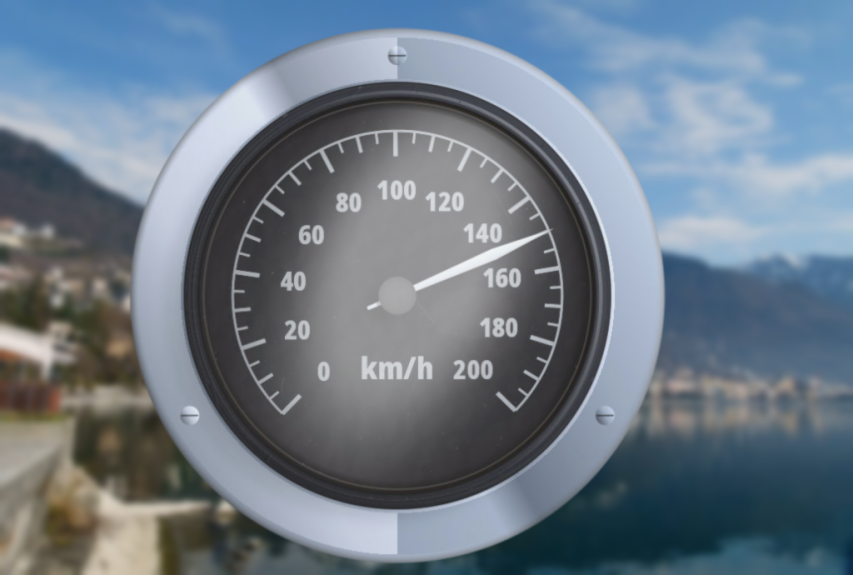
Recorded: 150 km/h
